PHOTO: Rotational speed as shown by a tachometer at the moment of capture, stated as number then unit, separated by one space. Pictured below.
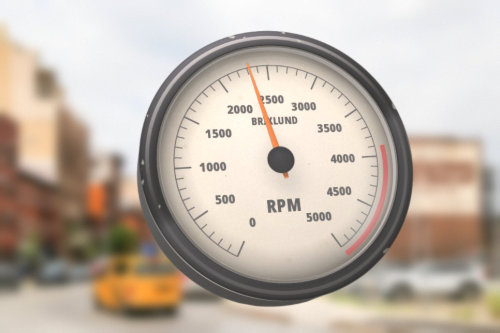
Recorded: 2300 rpm
